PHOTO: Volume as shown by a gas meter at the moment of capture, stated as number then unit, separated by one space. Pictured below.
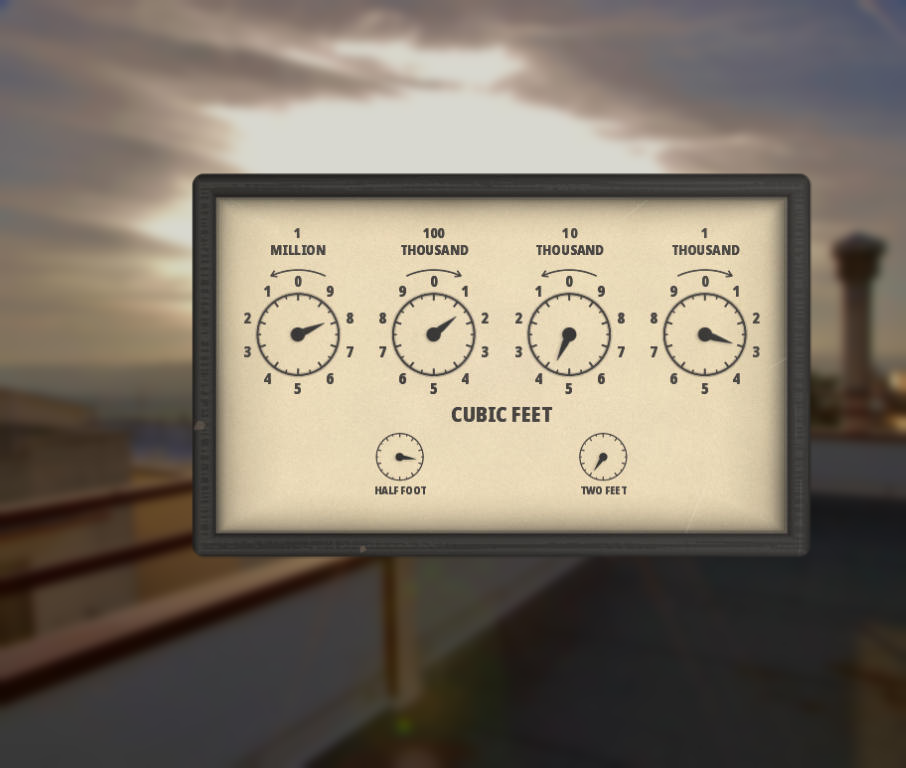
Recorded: 814300 ft³
